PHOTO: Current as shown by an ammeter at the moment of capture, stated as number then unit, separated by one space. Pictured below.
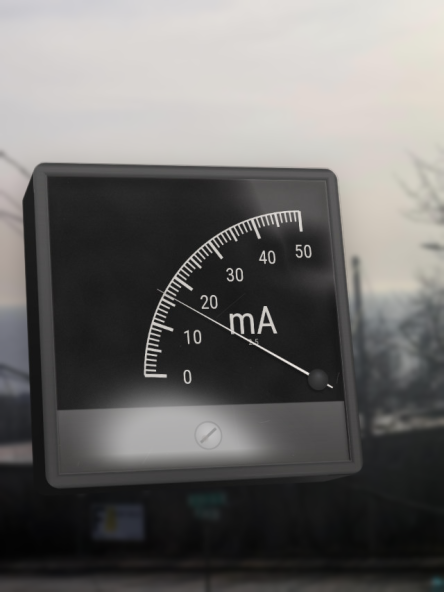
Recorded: 16 mA
